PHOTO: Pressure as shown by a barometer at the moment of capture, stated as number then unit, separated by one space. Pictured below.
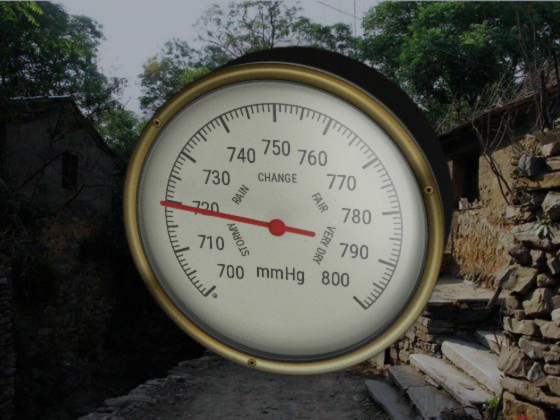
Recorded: 720 mmHg
